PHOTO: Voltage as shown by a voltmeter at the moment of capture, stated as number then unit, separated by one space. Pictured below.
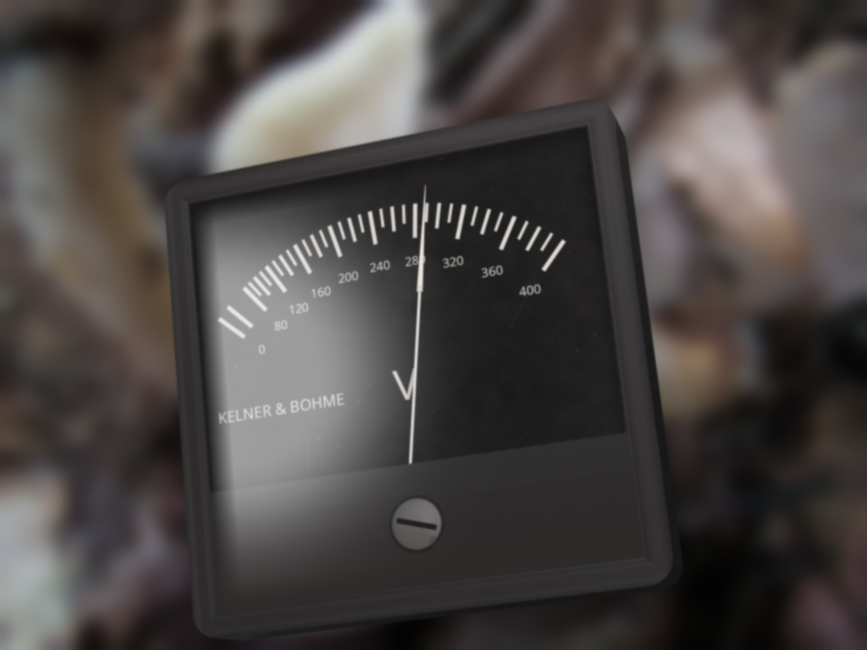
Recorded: 290 V
